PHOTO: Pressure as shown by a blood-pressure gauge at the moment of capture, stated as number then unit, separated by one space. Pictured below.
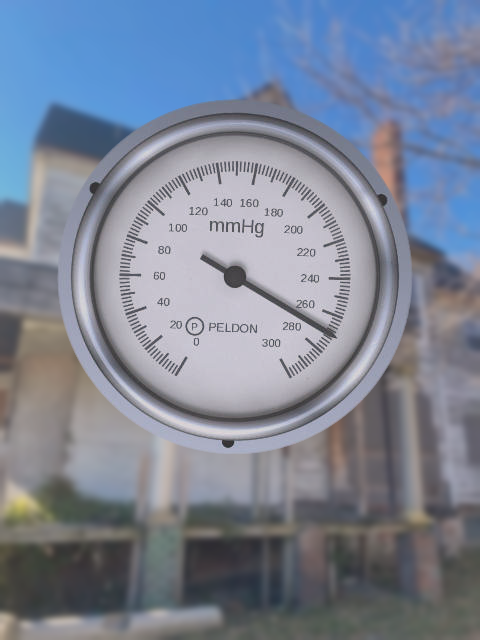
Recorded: 270 mmHg
